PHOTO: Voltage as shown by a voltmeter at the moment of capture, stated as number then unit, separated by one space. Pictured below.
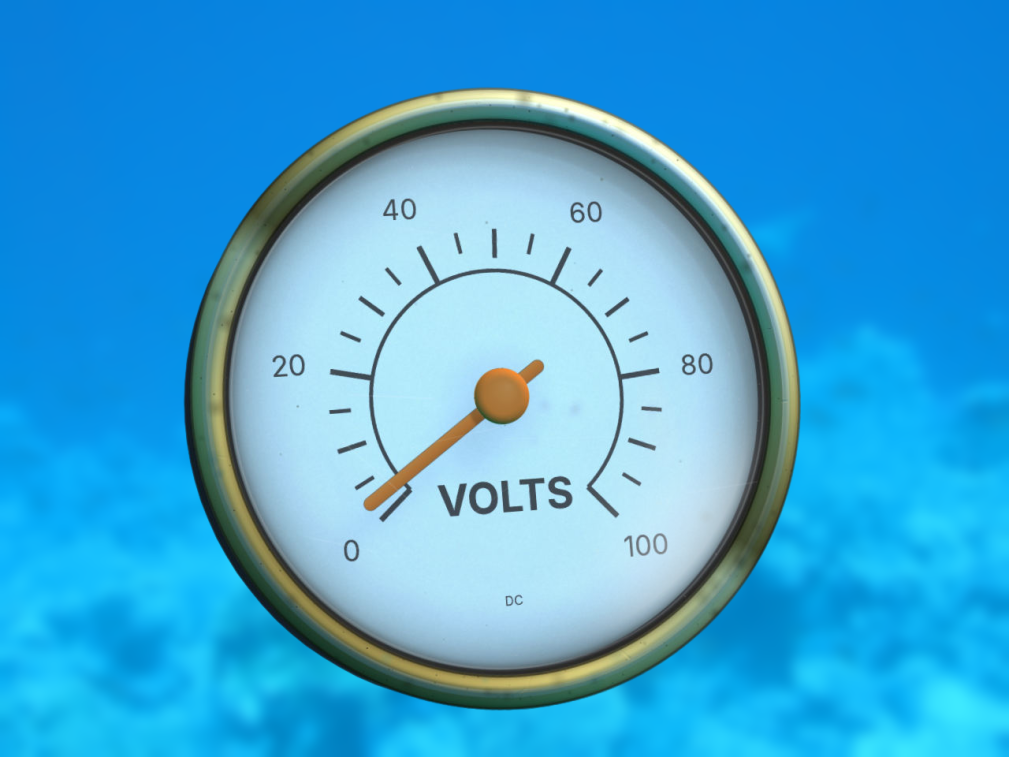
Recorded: 2.5 V
